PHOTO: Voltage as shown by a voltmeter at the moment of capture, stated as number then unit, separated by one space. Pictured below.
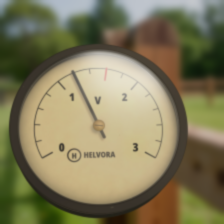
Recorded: 1.2 V
